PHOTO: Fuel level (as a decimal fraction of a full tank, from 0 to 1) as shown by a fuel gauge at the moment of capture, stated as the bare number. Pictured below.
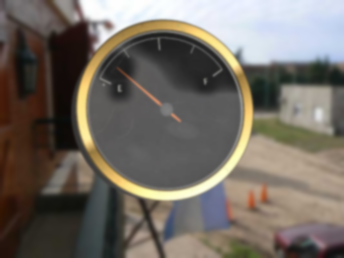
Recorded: 0.125
